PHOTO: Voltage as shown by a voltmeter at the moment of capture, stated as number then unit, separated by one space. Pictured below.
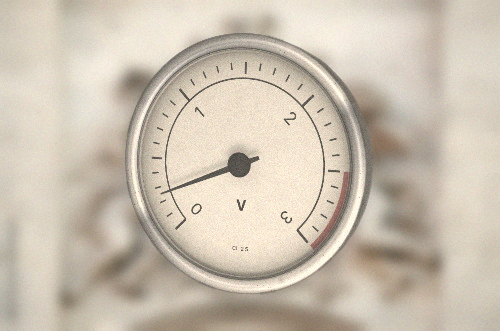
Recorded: 0.25 V
